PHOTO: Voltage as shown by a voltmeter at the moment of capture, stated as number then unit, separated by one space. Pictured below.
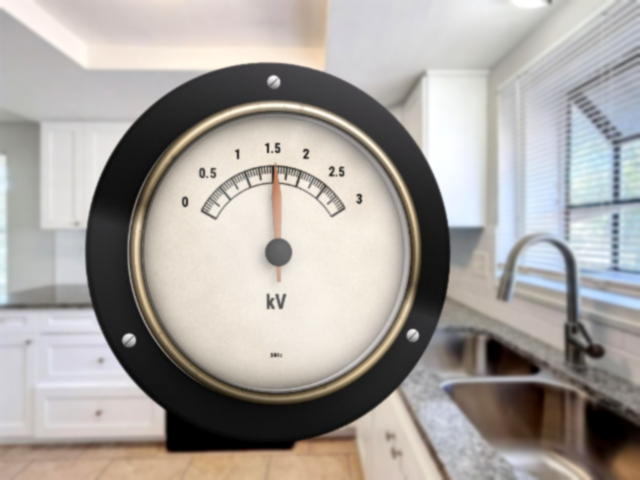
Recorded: 1.5 kV
